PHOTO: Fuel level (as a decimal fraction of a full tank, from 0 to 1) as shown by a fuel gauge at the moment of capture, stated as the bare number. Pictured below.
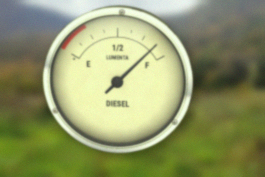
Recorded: 0.875
